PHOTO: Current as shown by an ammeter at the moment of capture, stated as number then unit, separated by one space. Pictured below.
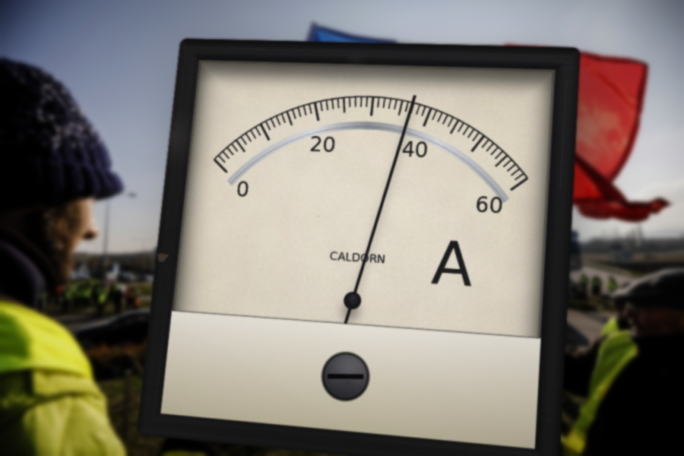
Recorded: 37 A
